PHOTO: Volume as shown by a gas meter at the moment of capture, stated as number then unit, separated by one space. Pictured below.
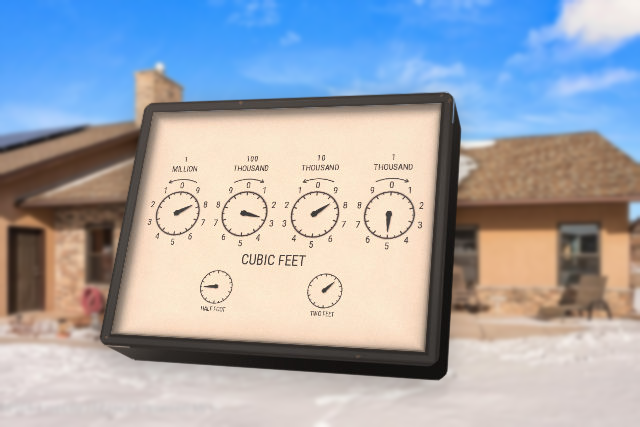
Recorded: 828500 ft³
